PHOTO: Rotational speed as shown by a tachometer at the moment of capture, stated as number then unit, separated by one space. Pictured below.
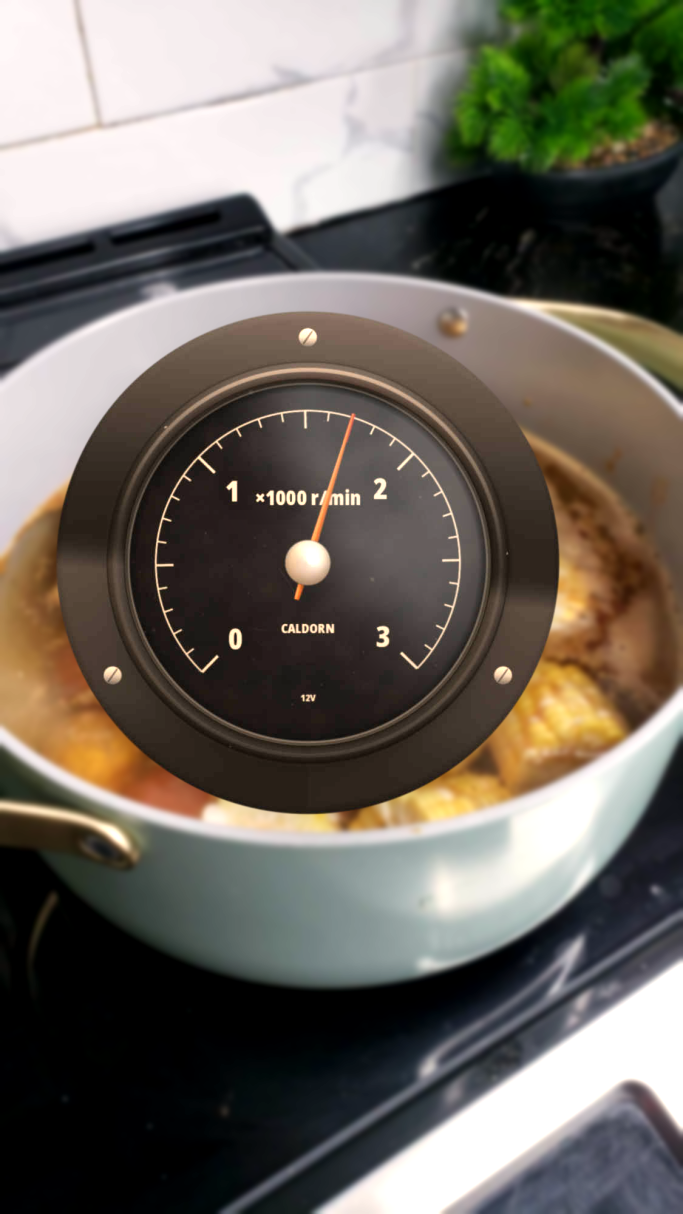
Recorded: 1700 rpm
